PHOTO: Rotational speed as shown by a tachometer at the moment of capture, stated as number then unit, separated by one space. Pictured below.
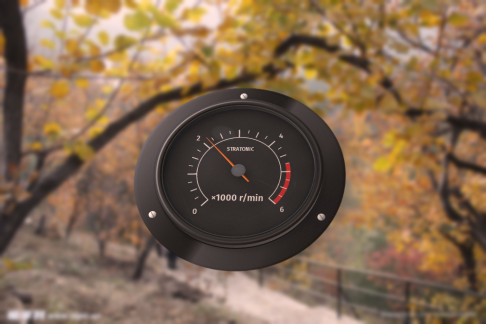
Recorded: 2125 rpm
